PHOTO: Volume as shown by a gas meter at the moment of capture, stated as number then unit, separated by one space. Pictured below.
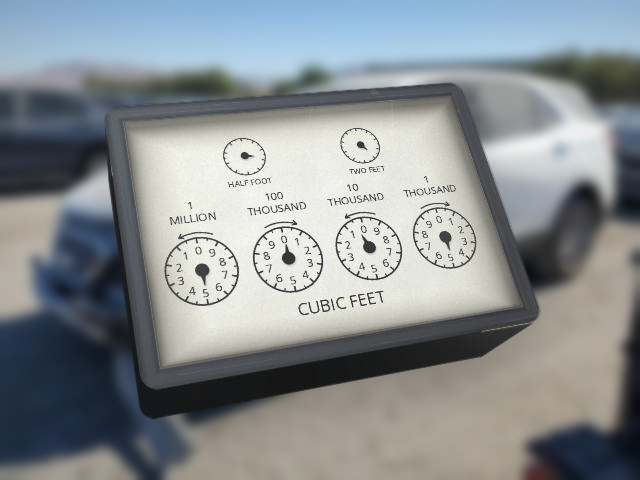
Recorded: 500500 ft³
